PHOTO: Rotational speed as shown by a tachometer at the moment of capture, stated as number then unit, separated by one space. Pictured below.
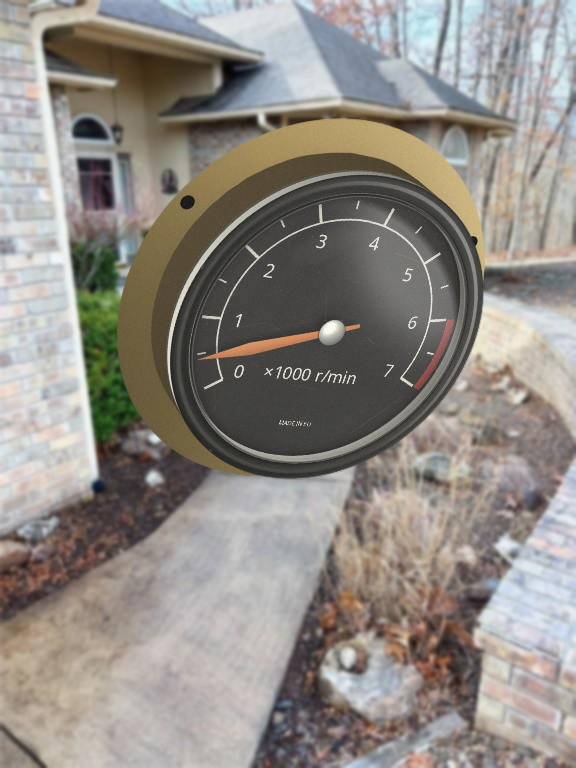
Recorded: 500 rpm
